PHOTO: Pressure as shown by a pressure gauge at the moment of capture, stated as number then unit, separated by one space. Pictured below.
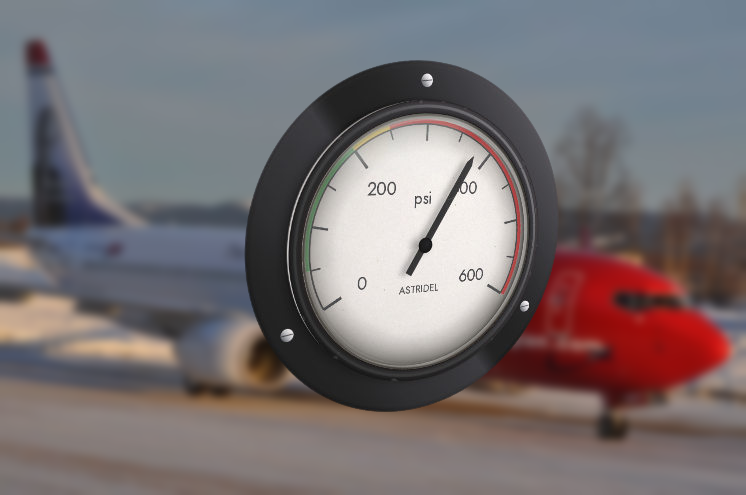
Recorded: 375 psi
